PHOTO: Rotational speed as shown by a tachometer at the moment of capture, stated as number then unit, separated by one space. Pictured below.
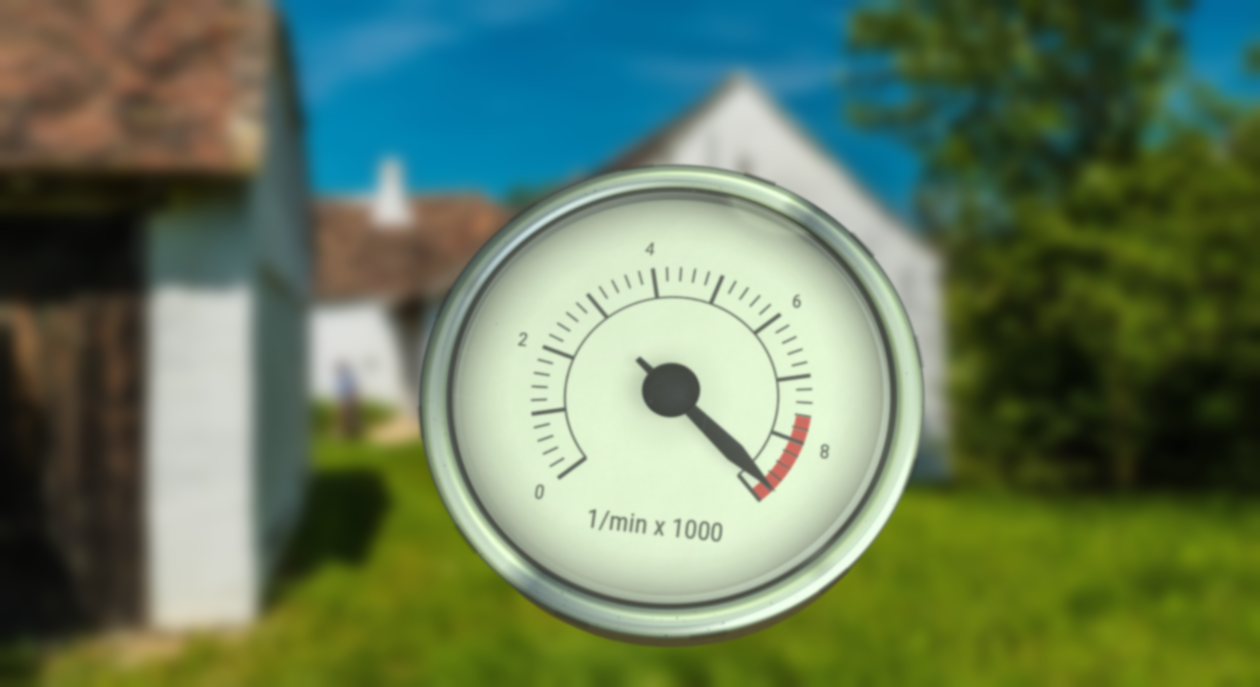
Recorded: 8800 rpm
